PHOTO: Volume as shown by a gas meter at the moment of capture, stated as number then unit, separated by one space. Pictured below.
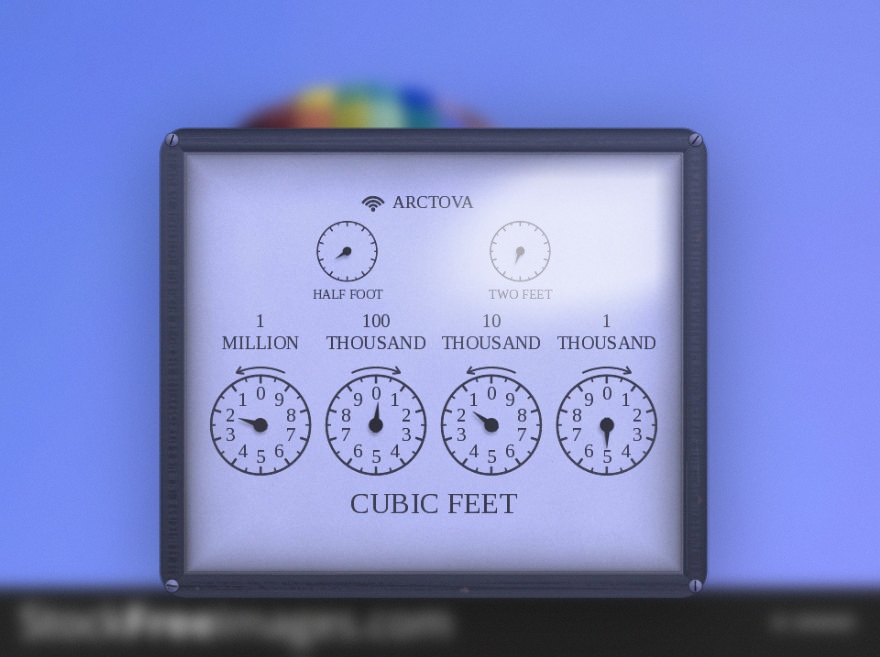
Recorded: 201500 ft³
